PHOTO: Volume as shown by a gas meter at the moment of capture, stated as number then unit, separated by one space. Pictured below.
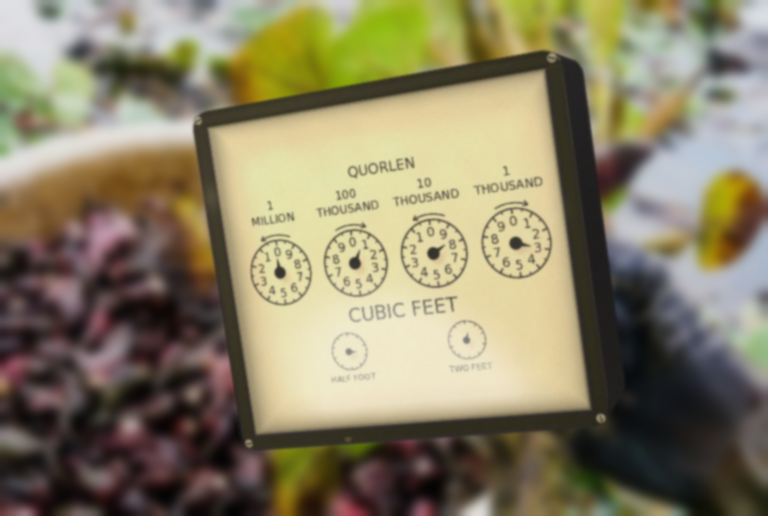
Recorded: 8300 ft³
